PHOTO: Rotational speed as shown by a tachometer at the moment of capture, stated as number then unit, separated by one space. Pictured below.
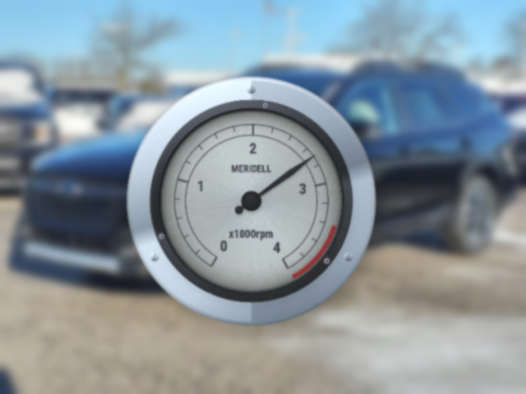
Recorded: 2700 rpm
